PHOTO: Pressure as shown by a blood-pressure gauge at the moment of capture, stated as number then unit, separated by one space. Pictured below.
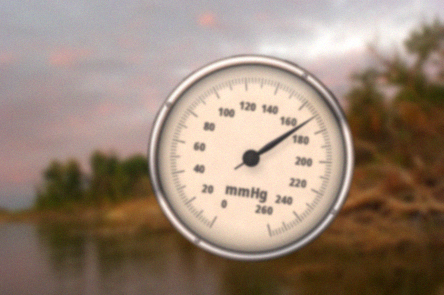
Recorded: 170 mmHg
